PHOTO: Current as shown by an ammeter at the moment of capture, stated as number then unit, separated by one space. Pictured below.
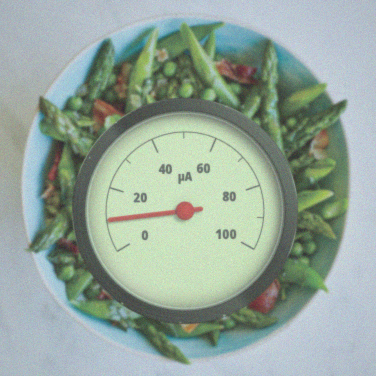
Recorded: 10 µA
